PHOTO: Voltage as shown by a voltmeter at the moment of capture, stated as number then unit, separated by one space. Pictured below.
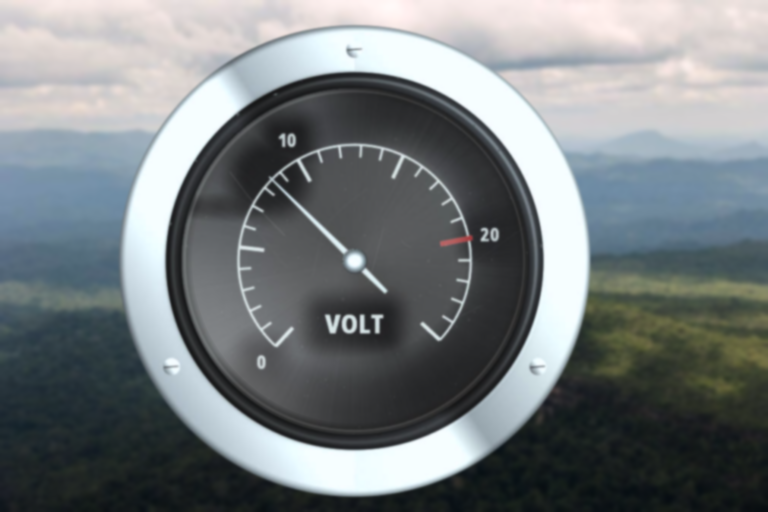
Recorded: 8.5 V
